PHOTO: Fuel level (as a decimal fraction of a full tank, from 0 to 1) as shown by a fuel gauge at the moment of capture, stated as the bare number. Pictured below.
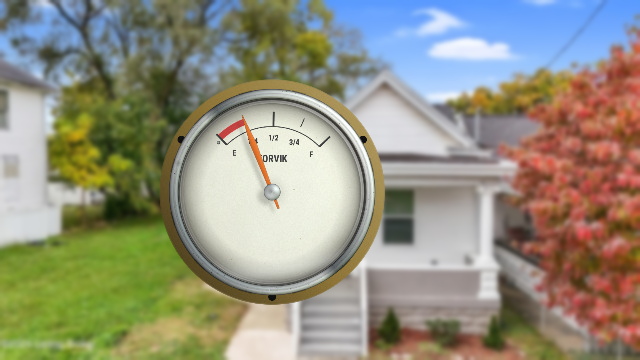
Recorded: 0.25
